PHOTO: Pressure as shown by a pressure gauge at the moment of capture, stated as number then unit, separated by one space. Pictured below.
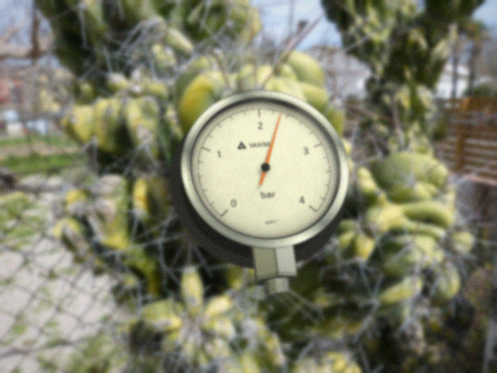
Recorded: 2.3 bar
